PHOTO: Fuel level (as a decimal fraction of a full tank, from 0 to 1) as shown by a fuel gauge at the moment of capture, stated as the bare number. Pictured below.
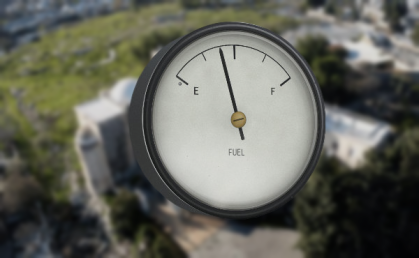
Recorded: 0.375
